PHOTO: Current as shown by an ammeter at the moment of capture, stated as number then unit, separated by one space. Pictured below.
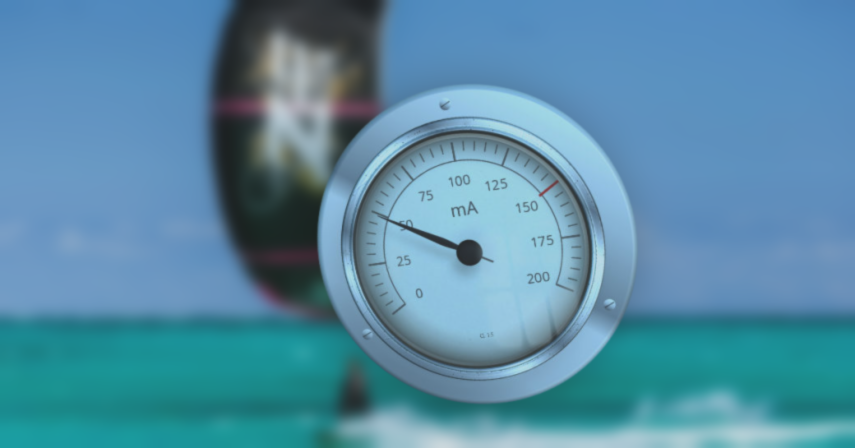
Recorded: 50 mA
